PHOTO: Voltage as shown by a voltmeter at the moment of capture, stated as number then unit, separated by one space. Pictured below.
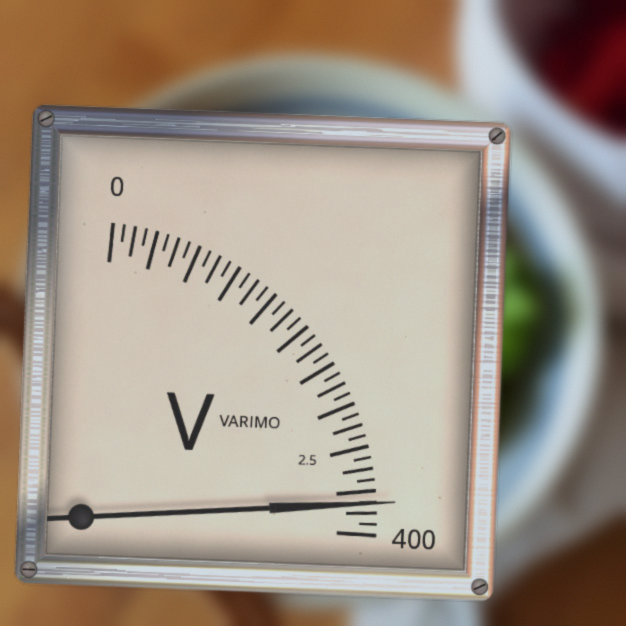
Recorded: 370 V
